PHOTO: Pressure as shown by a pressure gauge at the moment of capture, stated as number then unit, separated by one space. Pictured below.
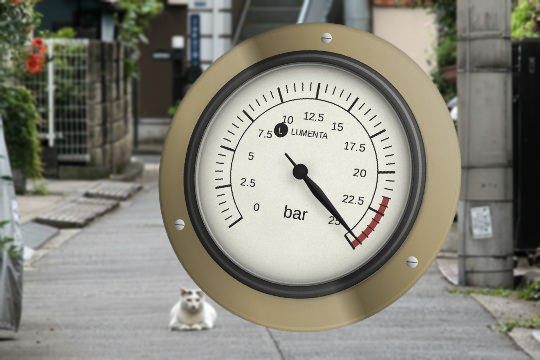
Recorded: 24.5 bar
